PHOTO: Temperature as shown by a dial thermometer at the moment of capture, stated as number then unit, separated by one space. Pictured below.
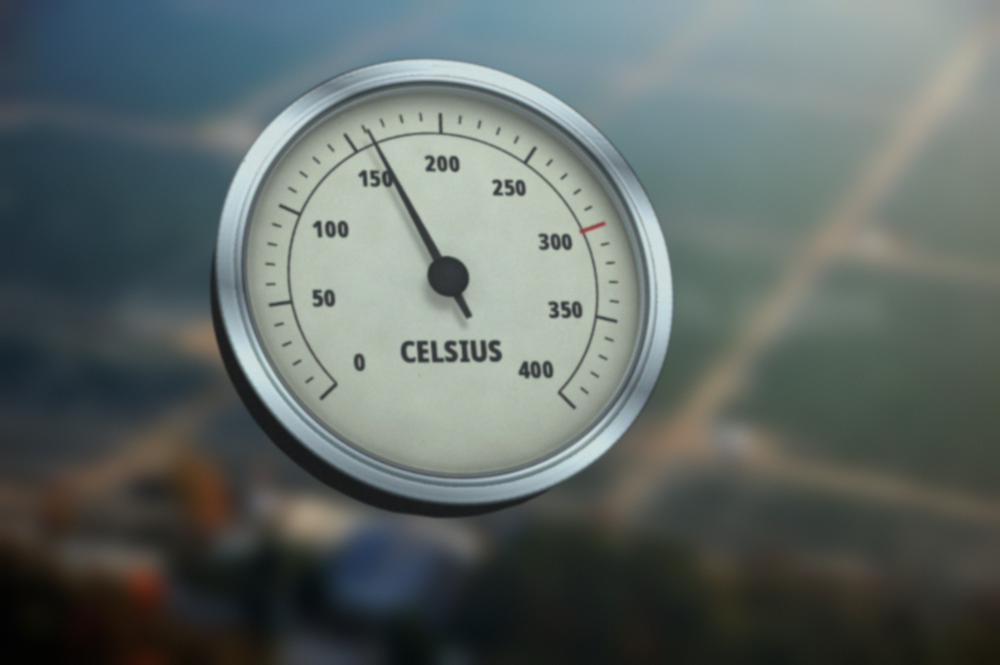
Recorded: 160 °C
